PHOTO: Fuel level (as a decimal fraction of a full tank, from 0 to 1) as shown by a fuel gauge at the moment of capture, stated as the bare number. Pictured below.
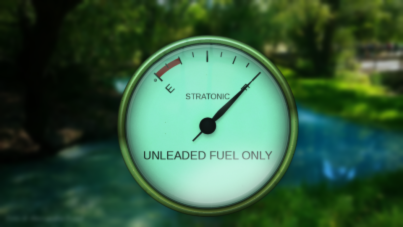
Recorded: 1
